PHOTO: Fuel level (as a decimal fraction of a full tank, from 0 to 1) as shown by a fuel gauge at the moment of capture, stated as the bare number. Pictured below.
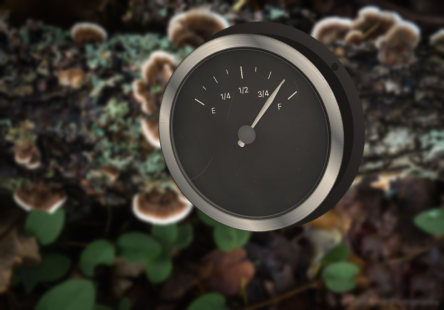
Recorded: 0.875
